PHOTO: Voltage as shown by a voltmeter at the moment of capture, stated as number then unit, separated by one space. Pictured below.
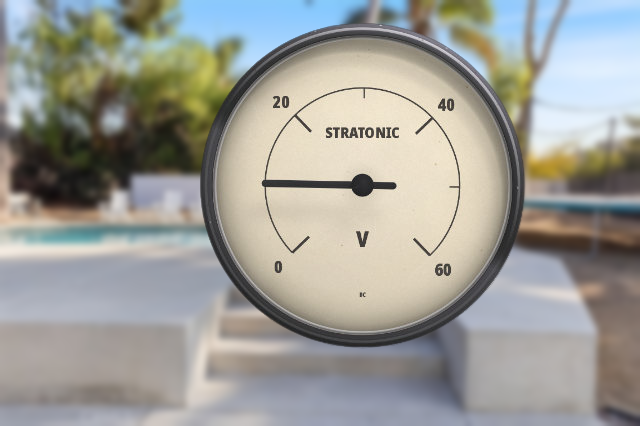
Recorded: 10 V
